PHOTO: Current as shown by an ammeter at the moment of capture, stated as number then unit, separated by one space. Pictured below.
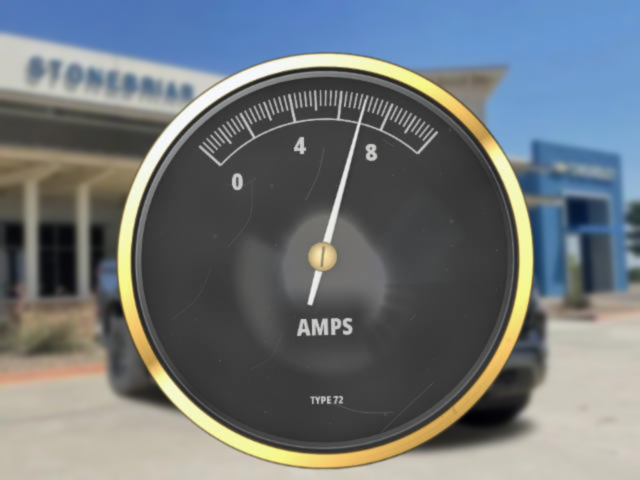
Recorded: 7 A
